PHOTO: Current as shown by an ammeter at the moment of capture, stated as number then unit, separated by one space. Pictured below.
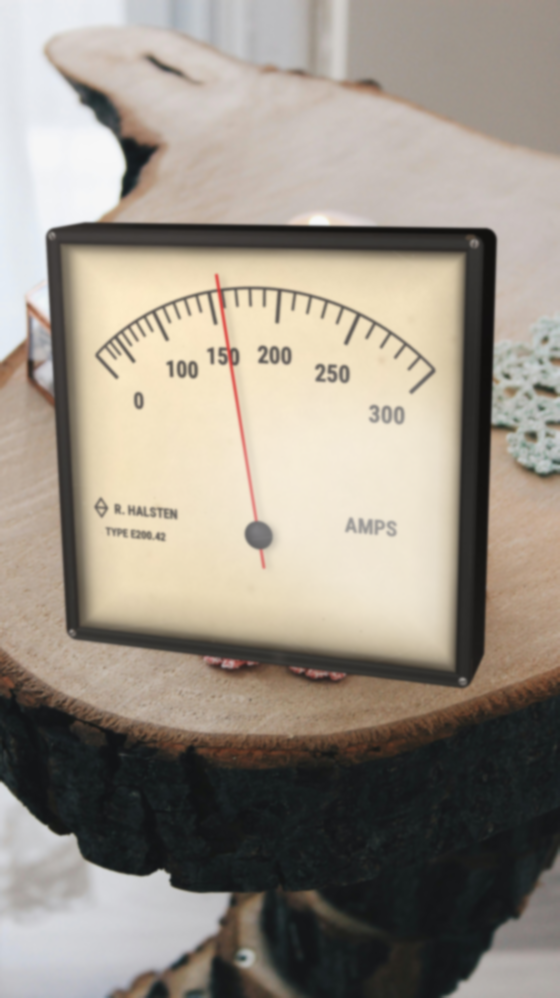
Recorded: 160 A
